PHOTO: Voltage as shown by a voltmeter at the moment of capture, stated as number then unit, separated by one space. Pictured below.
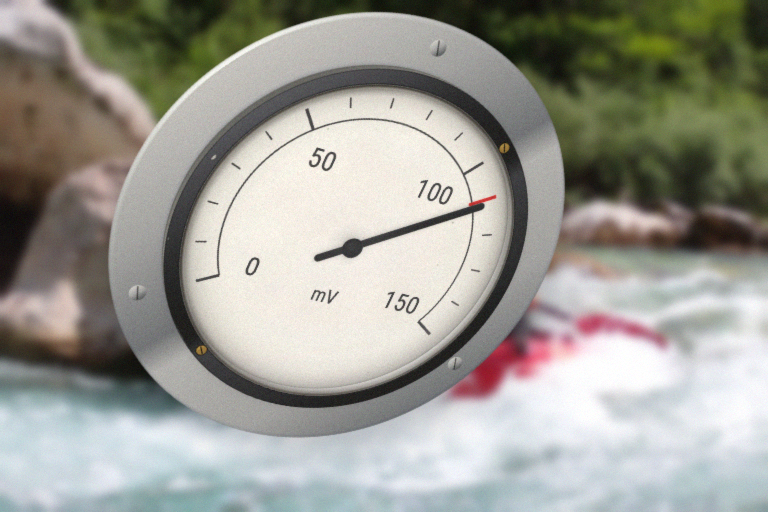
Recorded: 110 mV
